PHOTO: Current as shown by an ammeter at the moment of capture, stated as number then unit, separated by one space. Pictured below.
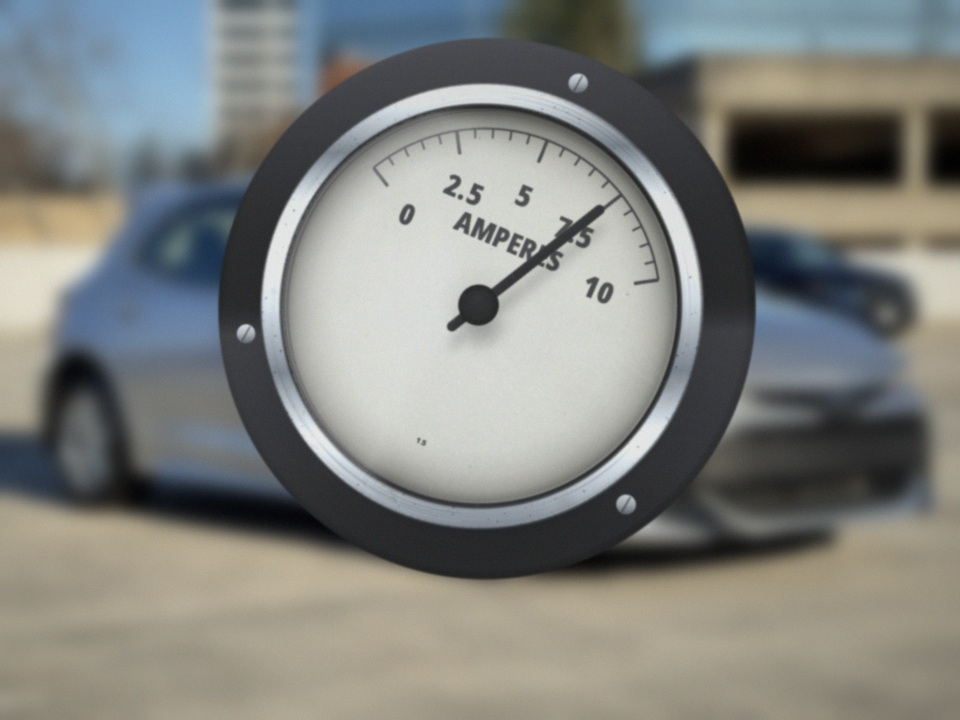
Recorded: 7.5 A
